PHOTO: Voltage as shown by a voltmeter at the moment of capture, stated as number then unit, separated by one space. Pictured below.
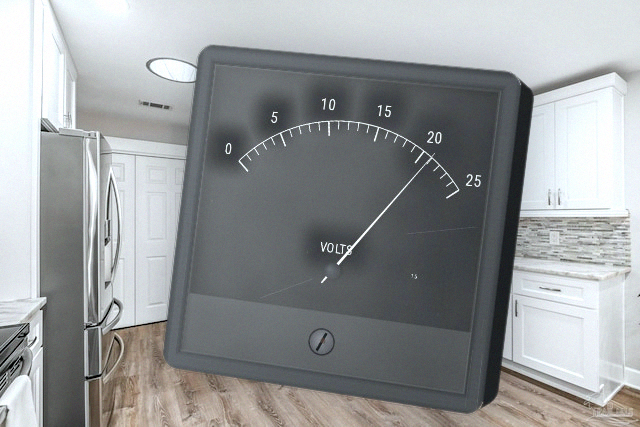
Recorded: 21 V
